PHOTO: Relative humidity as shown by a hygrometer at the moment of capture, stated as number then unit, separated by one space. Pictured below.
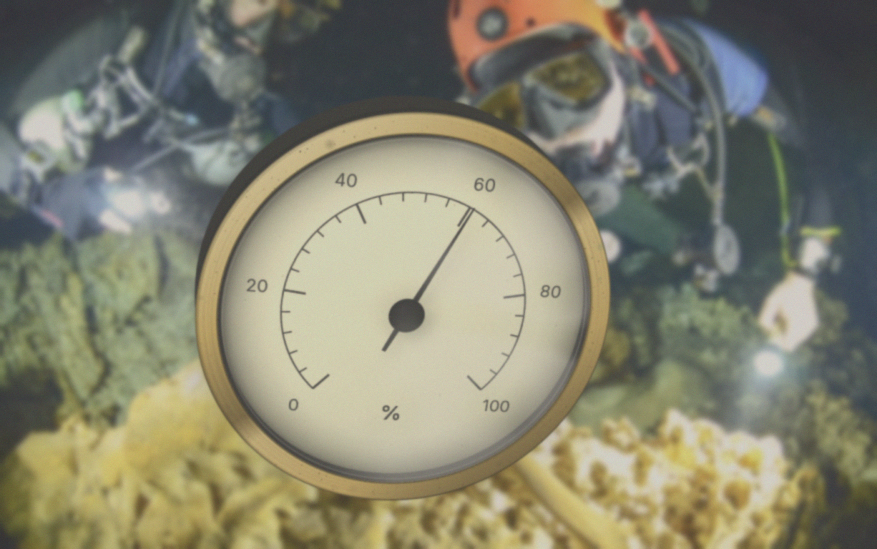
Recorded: 60 %
